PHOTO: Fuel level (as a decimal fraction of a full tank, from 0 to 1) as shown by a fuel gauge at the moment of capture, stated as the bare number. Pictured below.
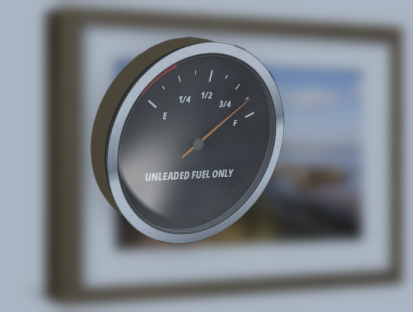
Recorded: 0.875
